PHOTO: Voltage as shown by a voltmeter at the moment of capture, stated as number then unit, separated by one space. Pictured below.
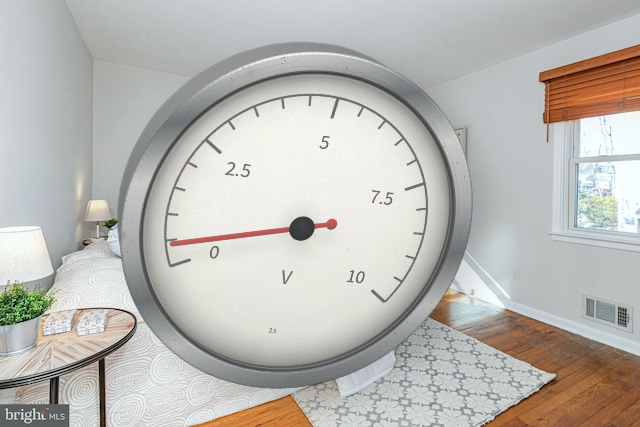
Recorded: 0.5 V
